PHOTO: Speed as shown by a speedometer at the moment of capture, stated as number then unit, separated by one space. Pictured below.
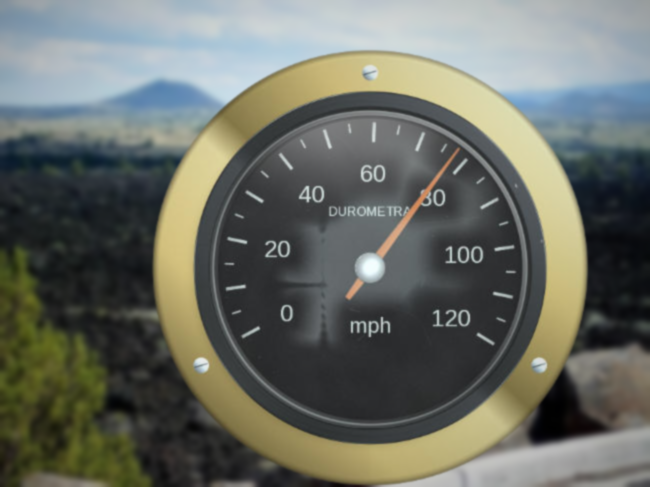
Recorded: 77.5 mph
